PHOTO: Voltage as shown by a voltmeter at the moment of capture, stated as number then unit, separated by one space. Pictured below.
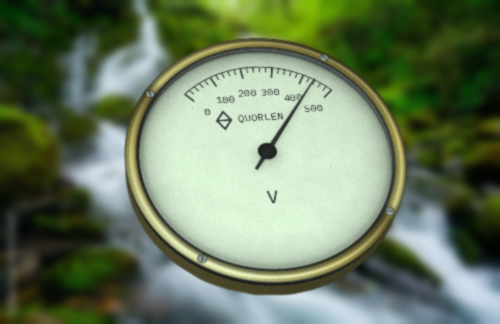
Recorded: 440 V
